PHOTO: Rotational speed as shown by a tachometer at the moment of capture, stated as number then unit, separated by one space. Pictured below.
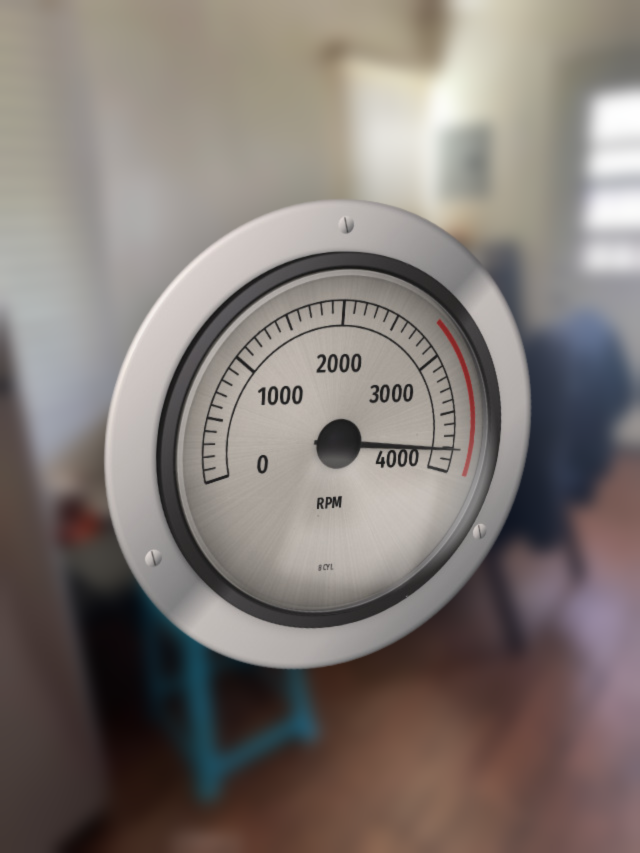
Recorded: 3800 rpm
